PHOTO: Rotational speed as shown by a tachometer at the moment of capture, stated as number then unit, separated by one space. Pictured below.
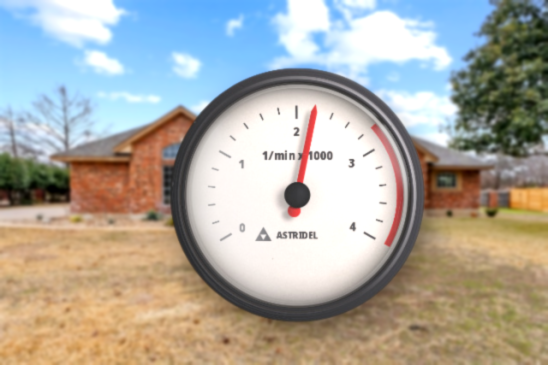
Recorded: 2200 rpm
